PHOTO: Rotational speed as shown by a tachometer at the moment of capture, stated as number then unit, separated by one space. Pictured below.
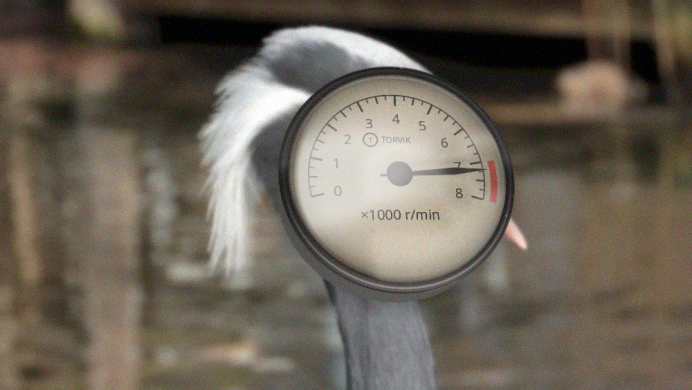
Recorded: 7250 rpm
